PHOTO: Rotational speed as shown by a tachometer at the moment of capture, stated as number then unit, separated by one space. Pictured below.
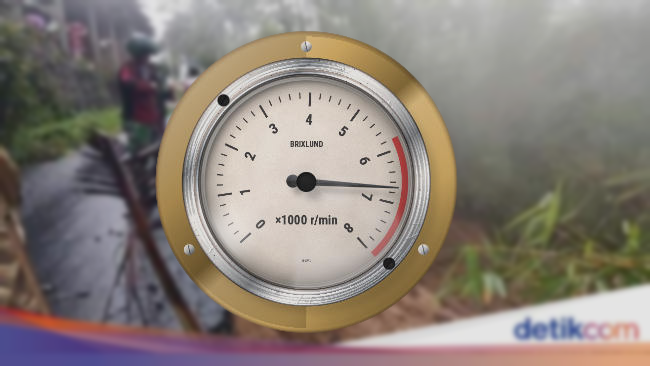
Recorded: 6700 rpm
